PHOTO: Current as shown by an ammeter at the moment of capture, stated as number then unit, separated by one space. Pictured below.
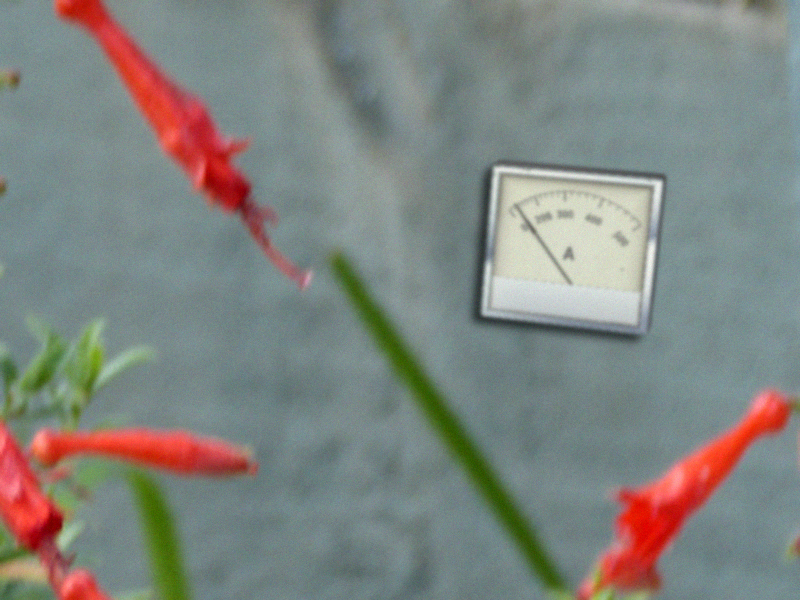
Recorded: 100 A
